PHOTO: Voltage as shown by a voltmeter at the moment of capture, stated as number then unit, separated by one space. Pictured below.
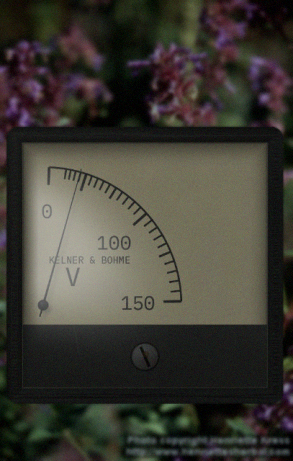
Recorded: 45 V
